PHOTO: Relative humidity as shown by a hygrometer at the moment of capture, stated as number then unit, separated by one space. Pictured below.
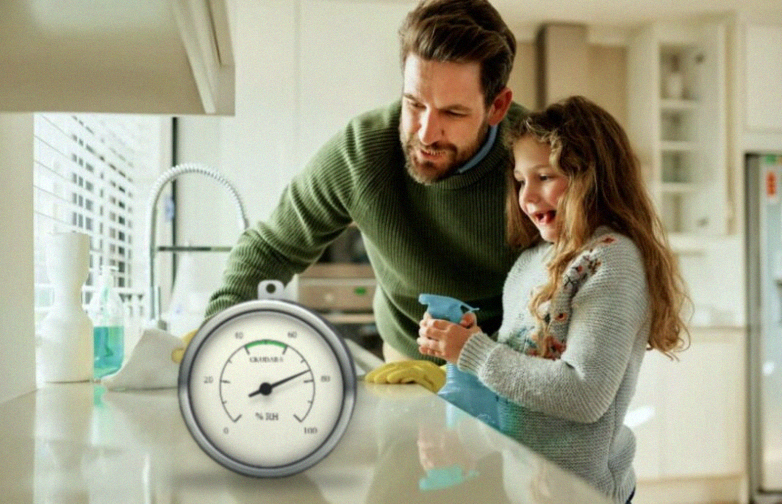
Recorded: 75 %
